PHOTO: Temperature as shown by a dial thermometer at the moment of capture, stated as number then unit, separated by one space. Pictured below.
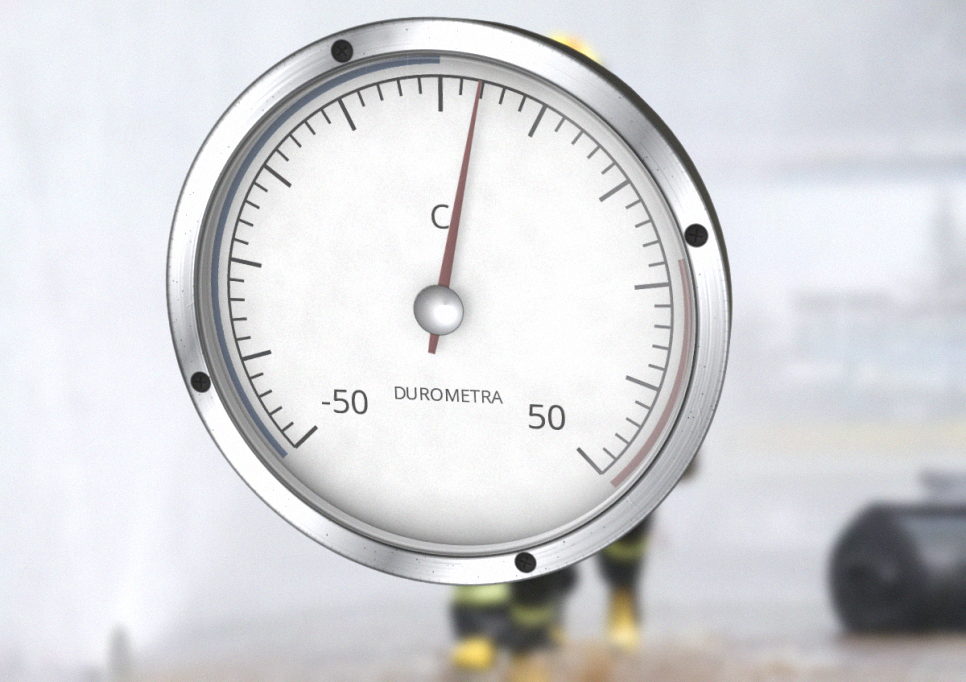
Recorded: 4 °C
